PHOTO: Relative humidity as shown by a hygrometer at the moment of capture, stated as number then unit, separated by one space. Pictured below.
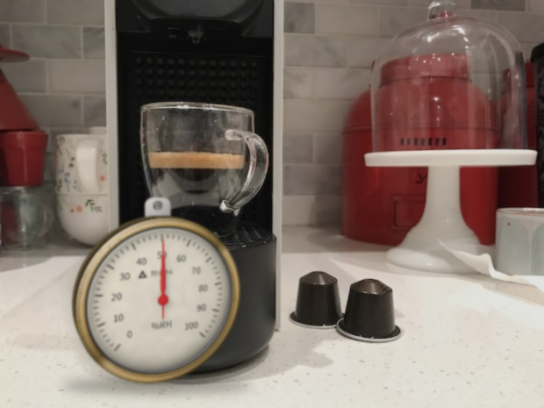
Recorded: 50 %
